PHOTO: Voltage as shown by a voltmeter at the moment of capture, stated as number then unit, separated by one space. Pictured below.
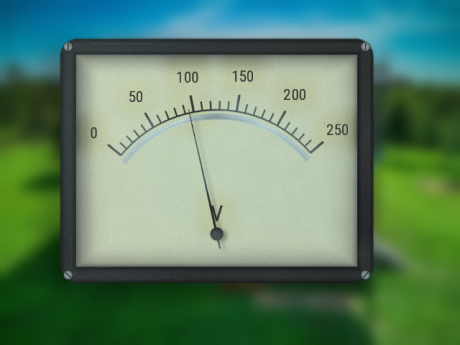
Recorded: 95 V
